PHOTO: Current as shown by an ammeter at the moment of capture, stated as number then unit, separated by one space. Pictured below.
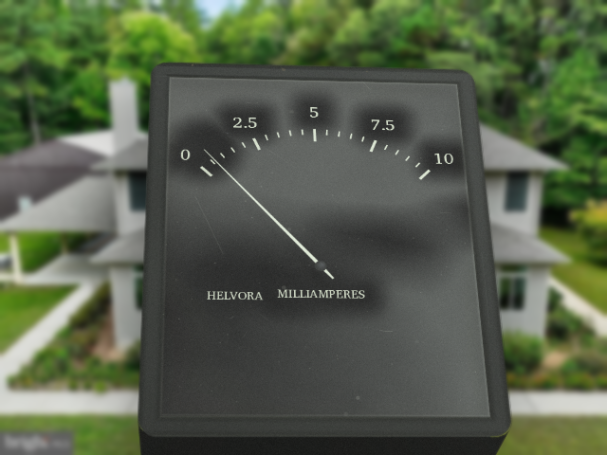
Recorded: 0.5 mA
